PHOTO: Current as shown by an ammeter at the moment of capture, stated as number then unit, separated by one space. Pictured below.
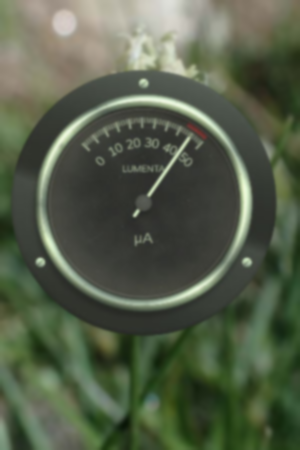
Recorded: 45 µA
